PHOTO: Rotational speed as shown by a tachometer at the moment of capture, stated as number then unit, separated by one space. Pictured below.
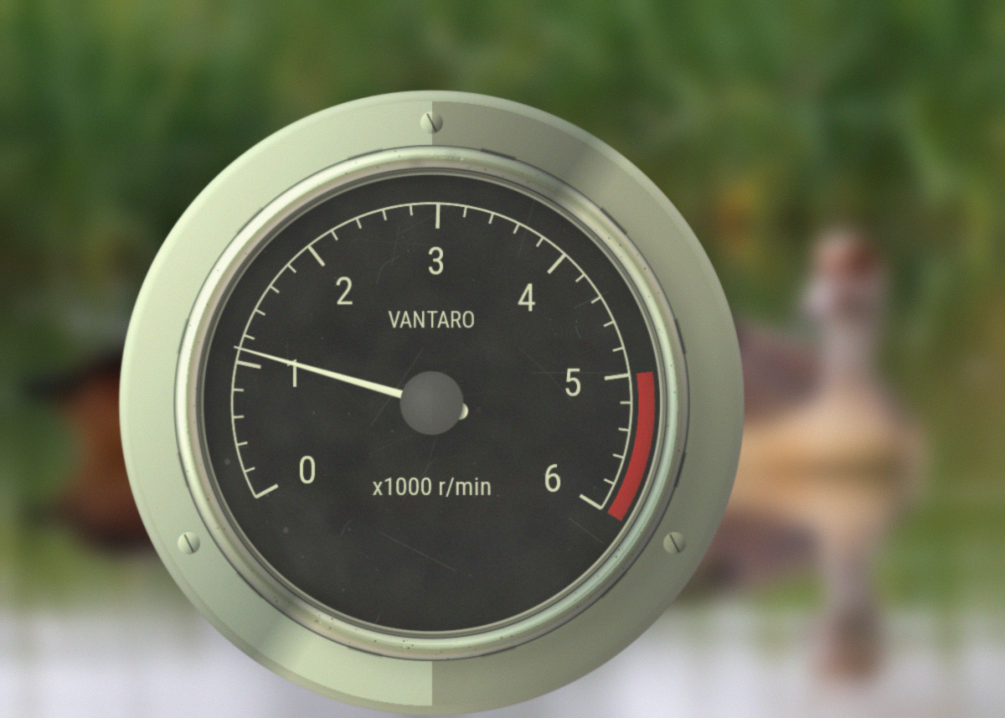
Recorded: 1100 rpm
